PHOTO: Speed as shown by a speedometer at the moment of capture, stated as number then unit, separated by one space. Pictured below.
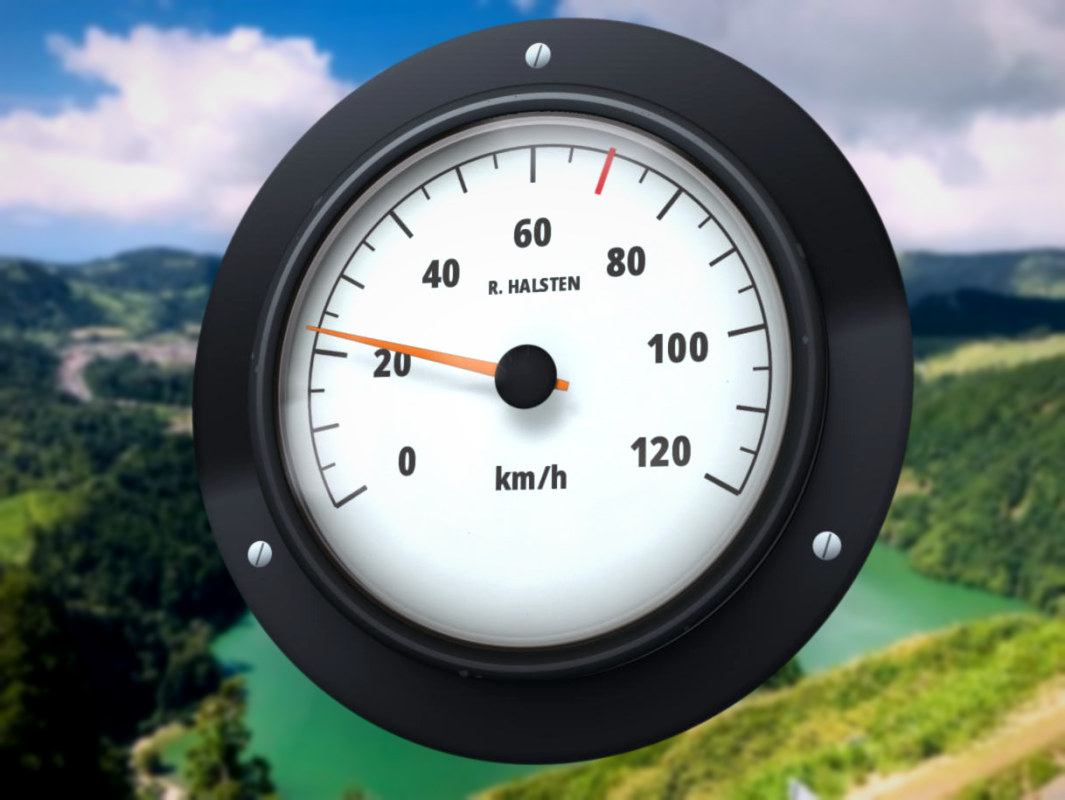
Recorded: 22.5 km/h
